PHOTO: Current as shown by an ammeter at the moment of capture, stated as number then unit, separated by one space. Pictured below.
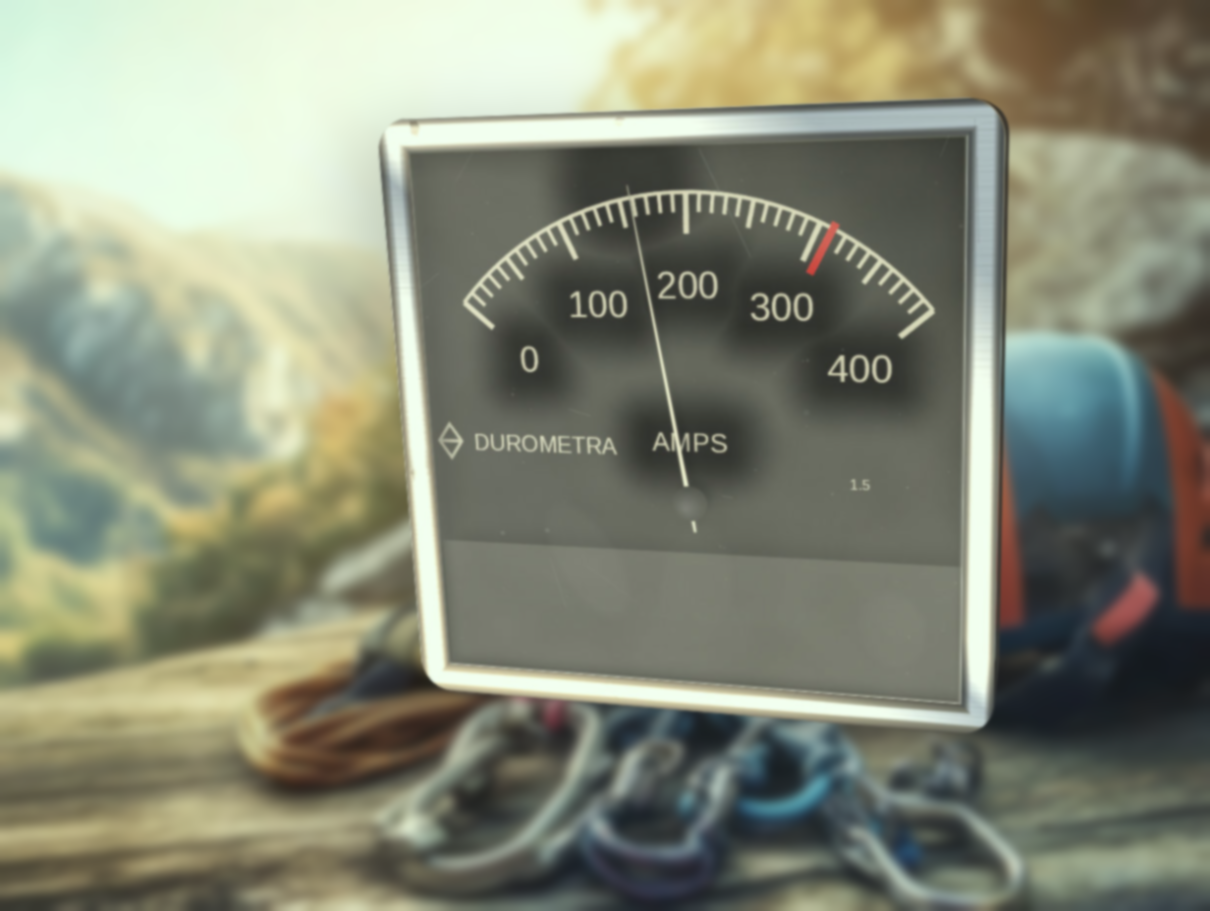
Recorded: 160 A
